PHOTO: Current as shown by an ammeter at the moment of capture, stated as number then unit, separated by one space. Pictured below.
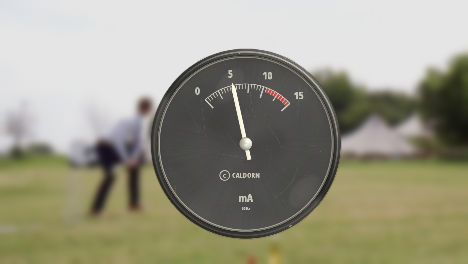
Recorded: 5 mA
